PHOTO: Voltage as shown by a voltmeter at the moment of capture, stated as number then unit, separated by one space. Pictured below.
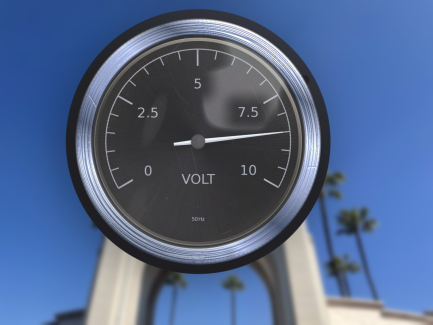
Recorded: 8.5 V
